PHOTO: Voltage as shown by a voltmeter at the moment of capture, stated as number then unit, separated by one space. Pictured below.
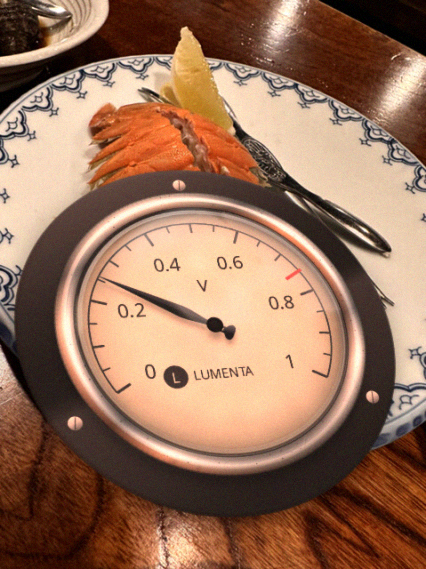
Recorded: 0.25 V
